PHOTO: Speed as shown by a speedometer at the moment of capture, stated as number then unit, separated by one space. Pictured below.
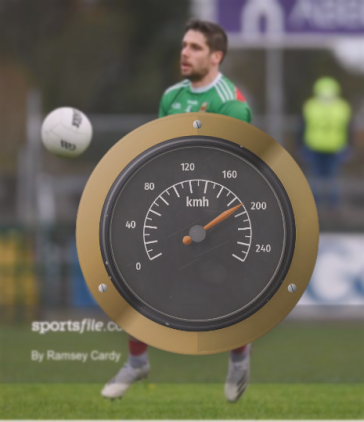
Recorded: 190 km/h
